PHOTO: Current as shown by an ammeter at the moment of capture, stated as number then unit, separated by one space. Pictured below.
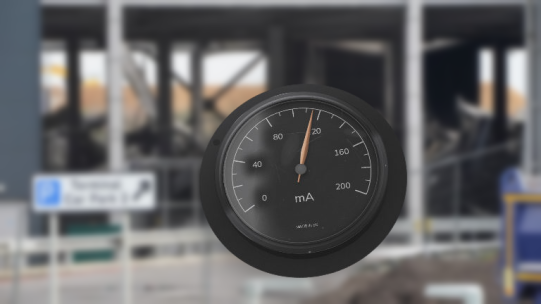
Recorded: 115 mA
